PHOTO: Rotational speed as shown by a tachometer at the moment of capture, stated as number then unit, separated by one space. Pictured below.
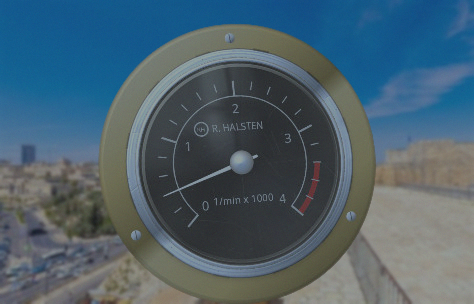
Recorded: 400 rpm
